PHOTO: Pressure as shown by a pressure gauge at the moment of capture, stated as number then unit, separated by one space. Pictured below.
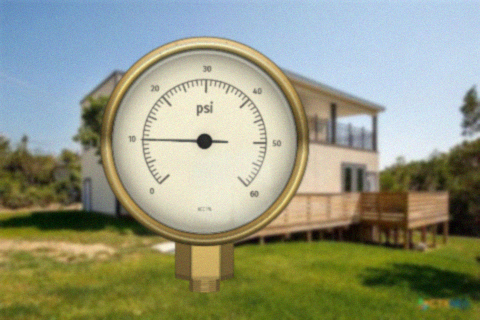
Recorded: 10 psi
